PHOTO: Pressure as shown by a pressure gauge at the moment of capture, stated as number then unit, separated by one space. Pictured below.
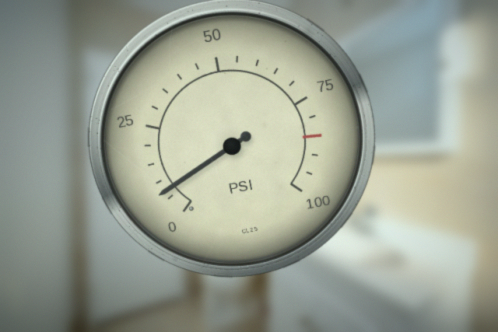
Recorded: 7.5 psi
